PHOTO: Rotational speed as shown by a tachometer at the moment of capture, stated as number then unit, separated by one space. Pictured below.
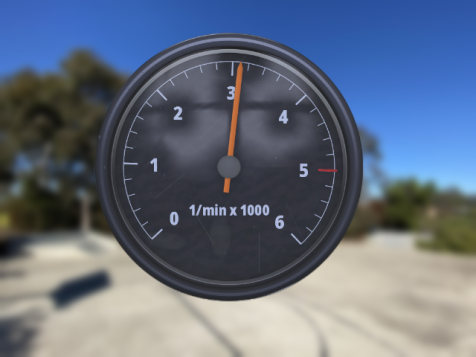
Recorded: 3100 rpm
